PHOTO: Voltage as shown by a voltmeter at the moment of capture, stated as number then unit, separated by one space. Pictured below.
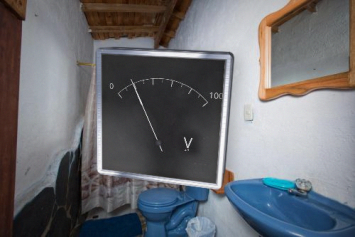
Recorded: 20 V
